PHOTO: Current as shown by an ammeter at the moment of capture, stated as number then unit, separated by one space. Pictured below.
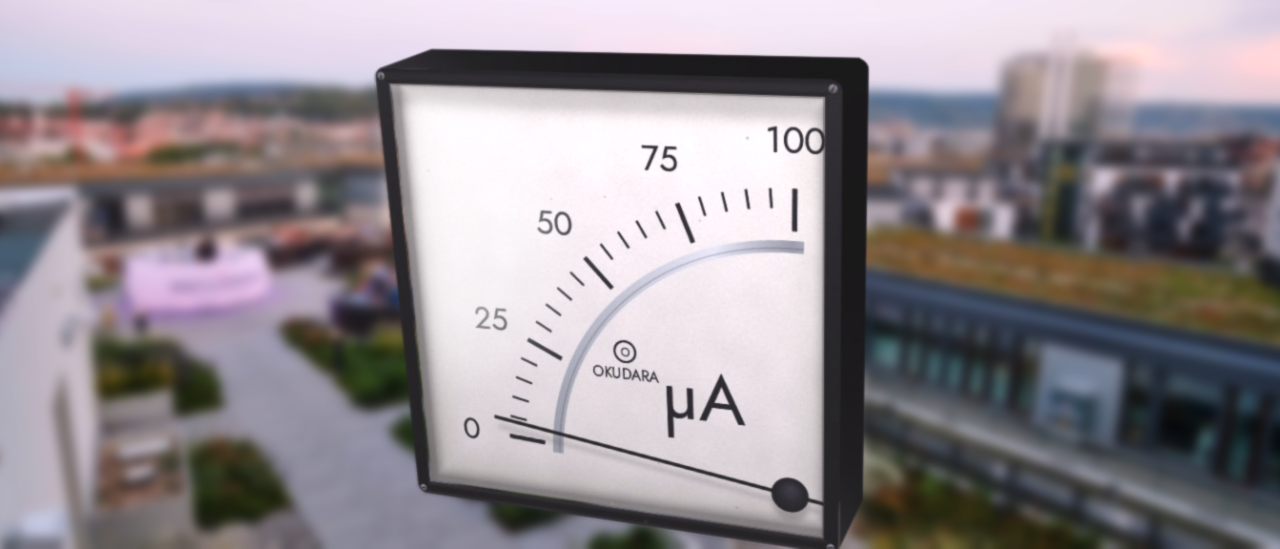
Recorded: 5 µA
